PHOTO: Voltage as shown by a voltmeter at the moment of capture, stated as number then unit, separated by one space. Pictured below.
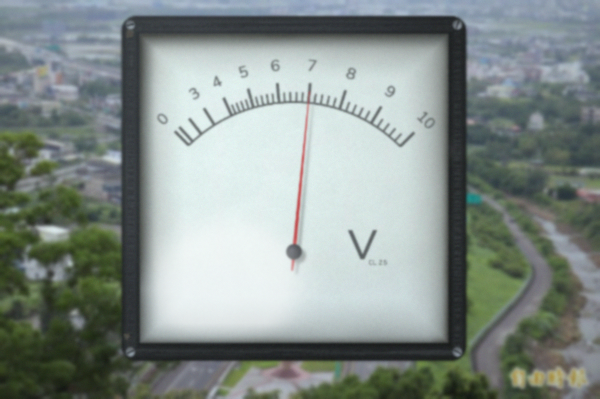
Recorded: 7 V
